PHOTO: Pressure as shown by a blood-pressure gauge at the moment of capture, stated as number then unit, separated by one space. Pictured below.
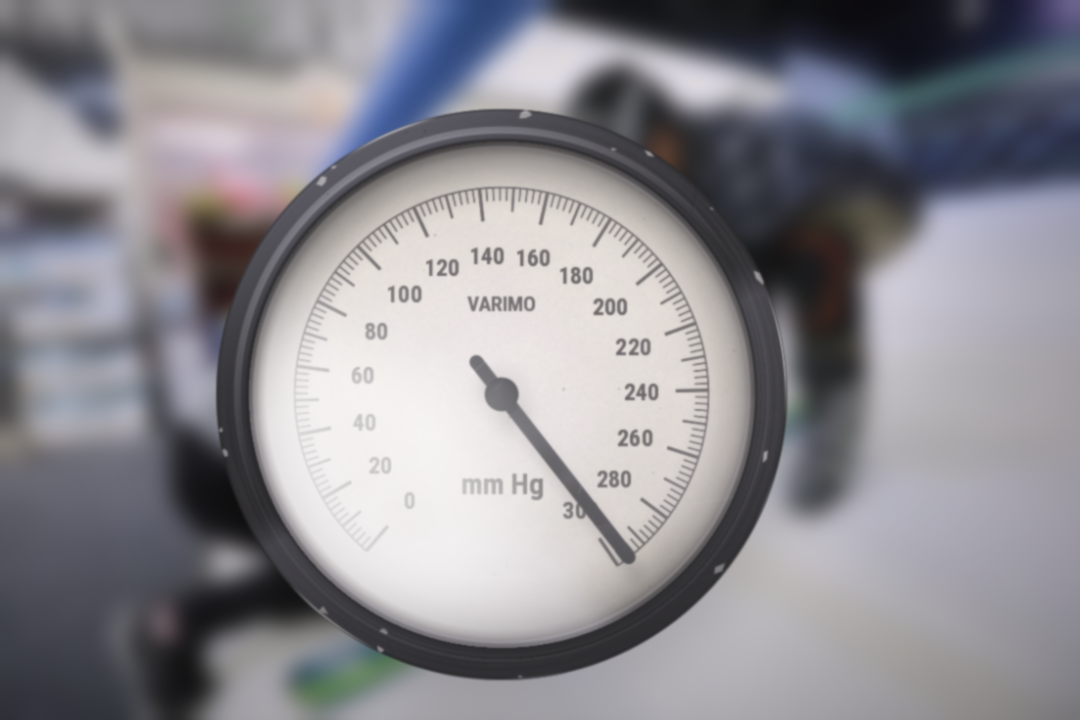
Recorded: 296 mmHg
